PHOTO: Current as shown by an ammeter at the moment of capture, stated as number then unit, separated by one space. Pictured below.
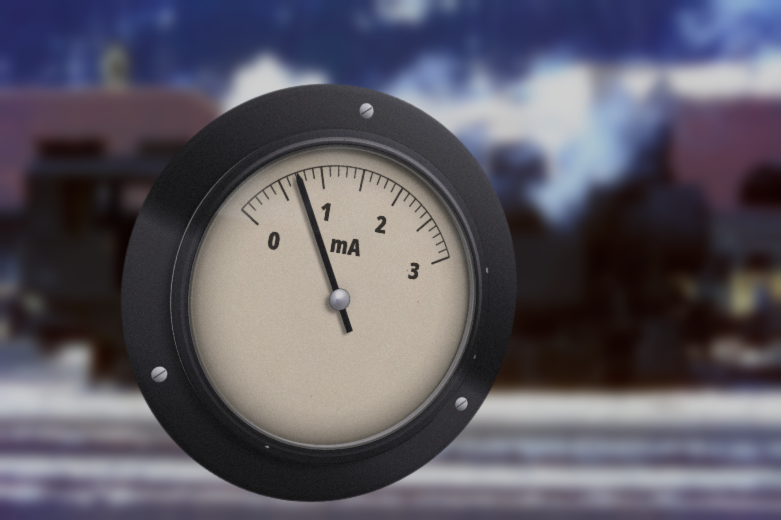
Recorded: 0.7 mA
